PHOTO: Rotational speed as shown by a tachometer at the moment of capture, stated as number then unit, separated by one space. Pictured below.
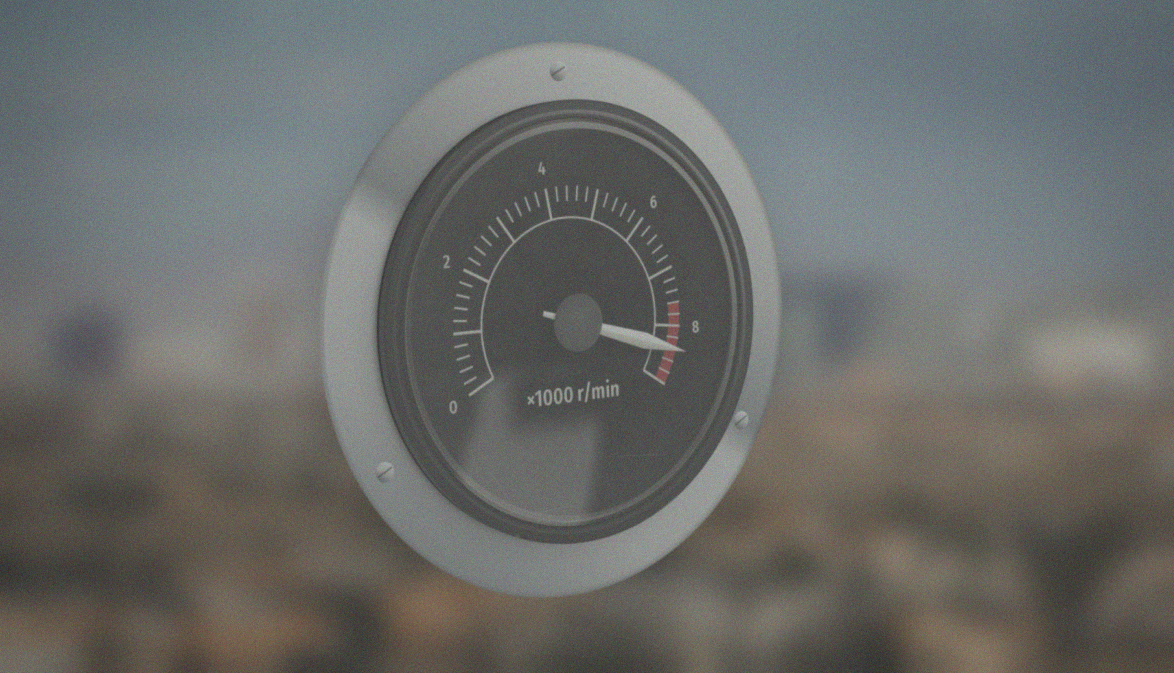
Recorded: 8400 rpm
